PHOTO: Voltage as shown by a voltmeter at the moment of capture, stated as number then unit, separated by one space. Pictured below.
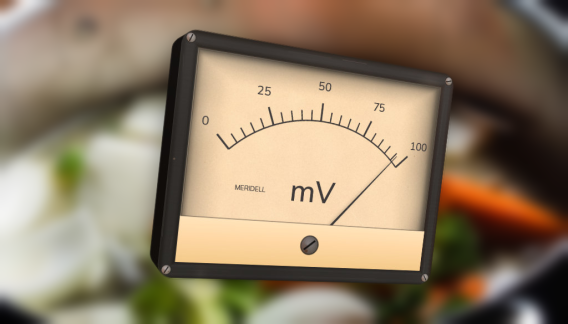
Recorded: 95 mV
